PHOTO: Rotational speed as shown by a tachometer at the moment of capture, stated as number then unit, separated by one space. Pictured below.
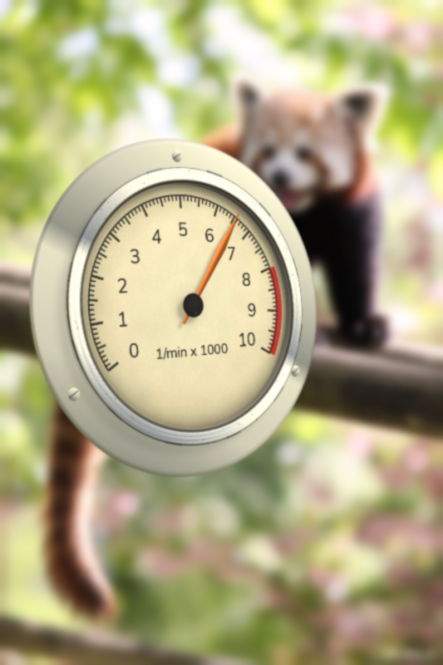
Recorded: 6500 rpm
